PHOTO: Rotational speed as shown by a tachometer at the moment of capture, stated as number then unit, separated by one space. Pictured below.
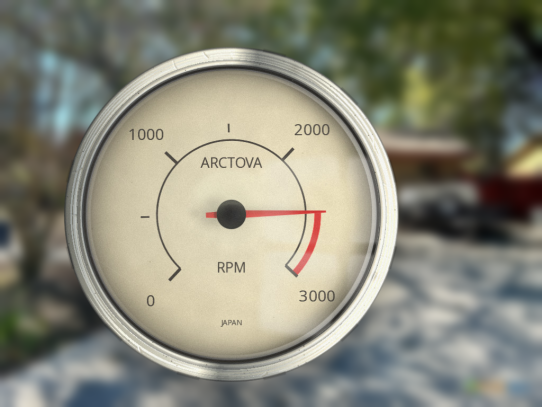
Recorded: 2500 rpm
